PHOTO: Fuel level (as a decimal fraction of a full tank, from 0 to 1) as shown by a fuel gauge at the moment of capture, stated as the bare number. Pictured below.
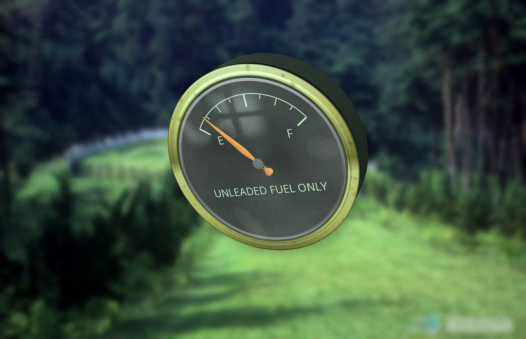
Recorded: 0.125
